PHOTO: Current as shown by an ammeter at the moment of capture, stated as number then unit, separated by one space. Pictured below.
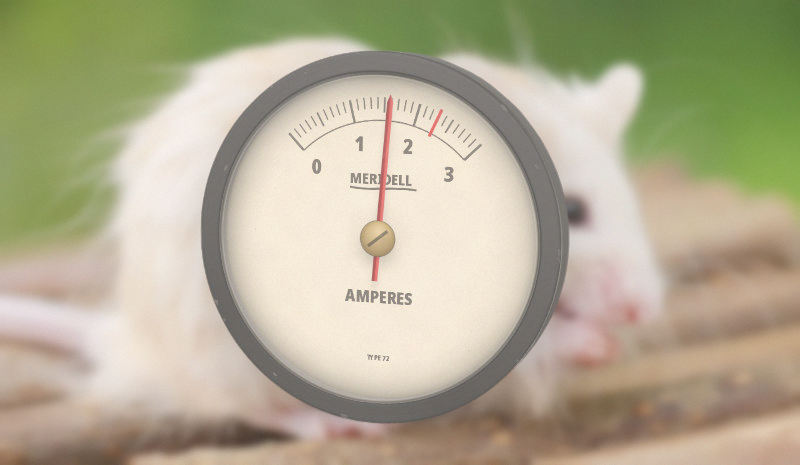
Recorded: 1.6 A
